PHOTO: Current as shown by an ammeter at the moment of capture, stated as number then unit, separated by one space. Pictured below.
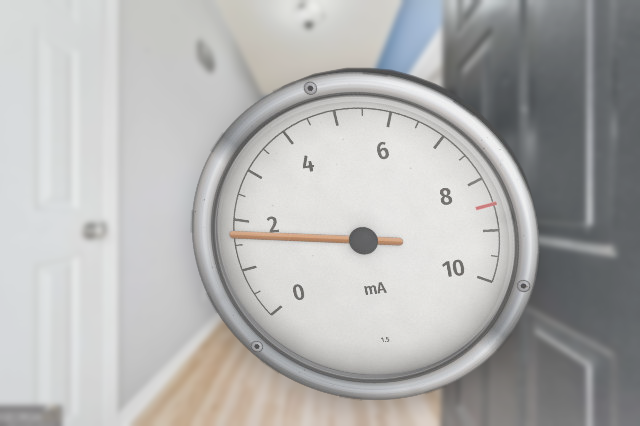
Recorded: 1.75 mA
